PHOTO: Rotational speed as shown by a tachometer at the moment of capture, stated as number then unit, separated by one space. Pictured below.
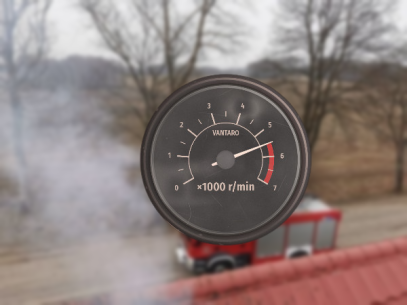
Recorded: 5500 rpm
